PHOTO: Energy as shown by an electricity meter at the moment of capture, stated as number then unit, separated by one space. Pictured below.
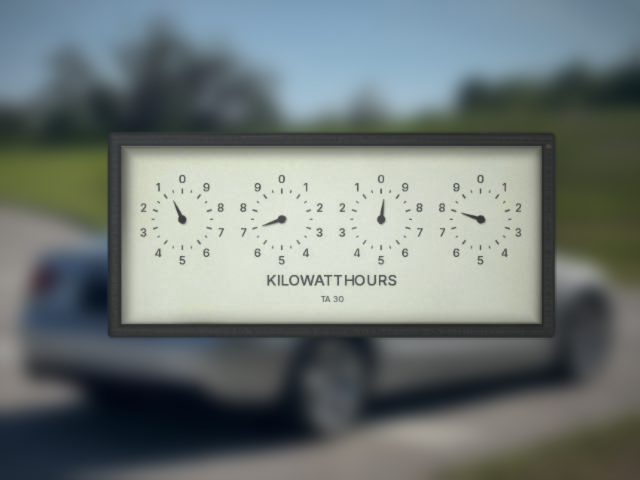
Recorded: 698 kWh
